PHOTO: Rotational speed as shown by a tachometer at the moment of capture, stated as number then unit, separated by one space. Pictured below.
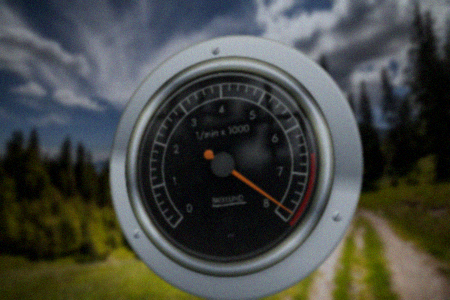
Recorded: 7800 rpm
